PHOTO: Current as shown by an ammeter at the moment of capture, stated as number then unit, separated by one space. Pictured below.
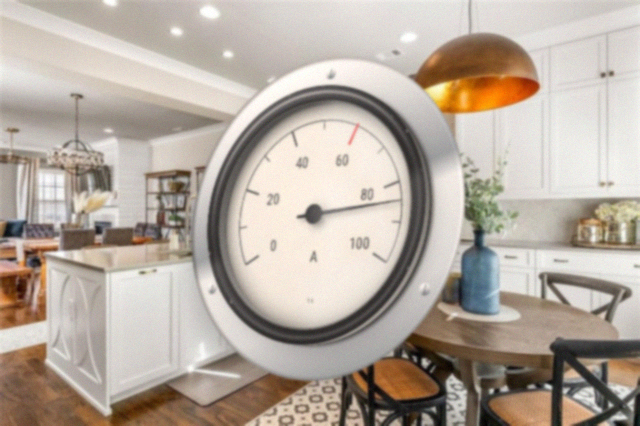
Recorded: 85 A
